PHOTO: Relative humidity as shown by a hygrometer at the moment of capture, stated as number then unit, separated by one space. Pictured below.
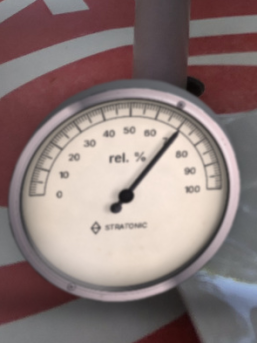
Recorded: 70 %
